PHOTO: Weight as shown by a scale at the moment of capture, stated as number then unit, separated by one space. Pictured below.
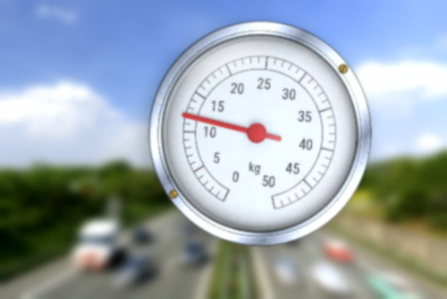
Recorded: 12 kg
